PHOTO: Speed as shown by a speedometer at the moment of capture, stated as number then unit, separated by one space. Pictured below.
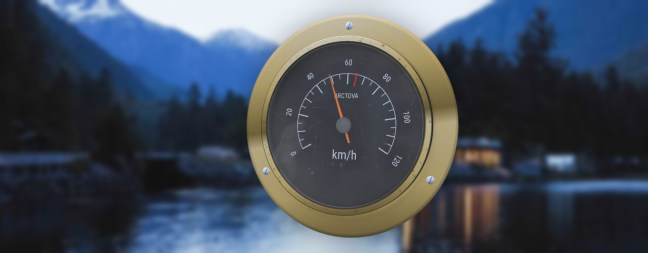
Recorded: 50 km/h
